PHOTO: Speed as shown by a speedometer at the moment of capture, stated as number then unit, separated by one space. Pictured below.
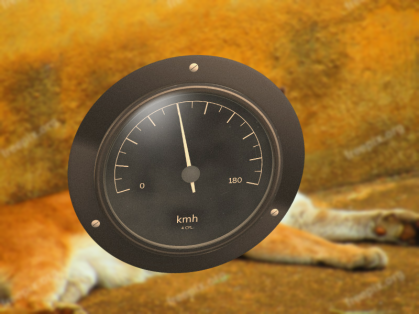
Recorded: 80 km/h
